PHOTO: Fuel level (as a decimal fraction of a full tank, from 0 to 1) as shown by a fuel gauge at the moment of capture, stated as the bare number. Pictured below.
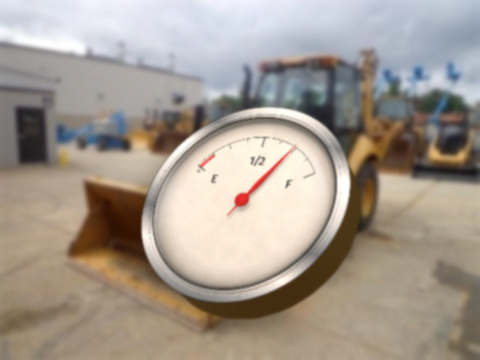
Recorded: 0.75
